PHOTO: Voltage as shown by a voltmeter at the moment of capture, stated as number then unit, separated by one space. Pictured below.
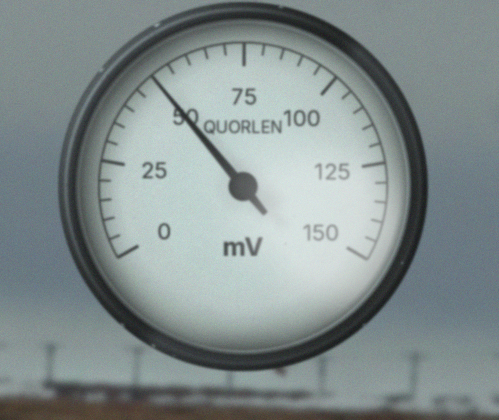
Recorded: 50 mV
